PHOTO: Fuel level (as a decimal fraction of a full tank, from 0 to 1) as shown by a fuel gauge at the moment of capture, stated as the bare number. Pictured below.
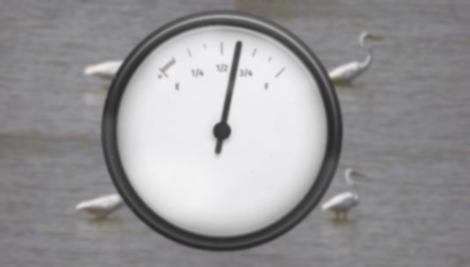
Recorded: 0.625
